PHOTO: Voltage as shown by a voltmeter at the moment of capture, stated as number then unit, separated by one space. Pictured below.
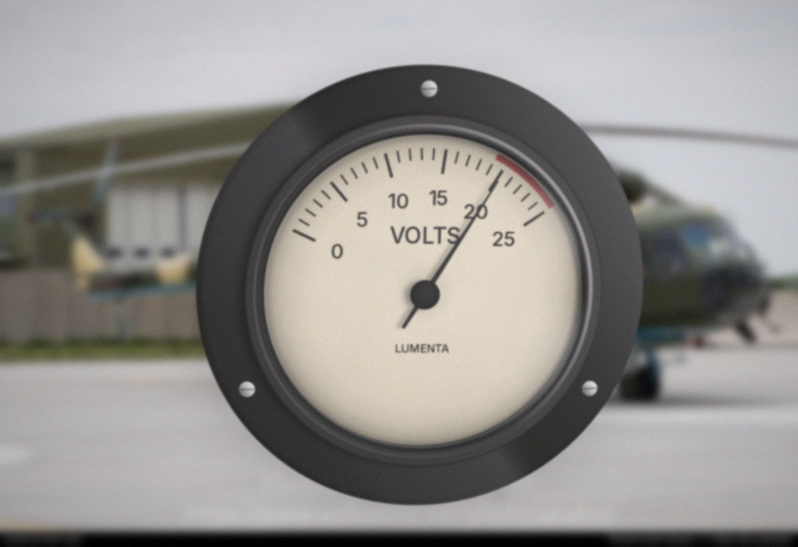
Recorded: 20 V
